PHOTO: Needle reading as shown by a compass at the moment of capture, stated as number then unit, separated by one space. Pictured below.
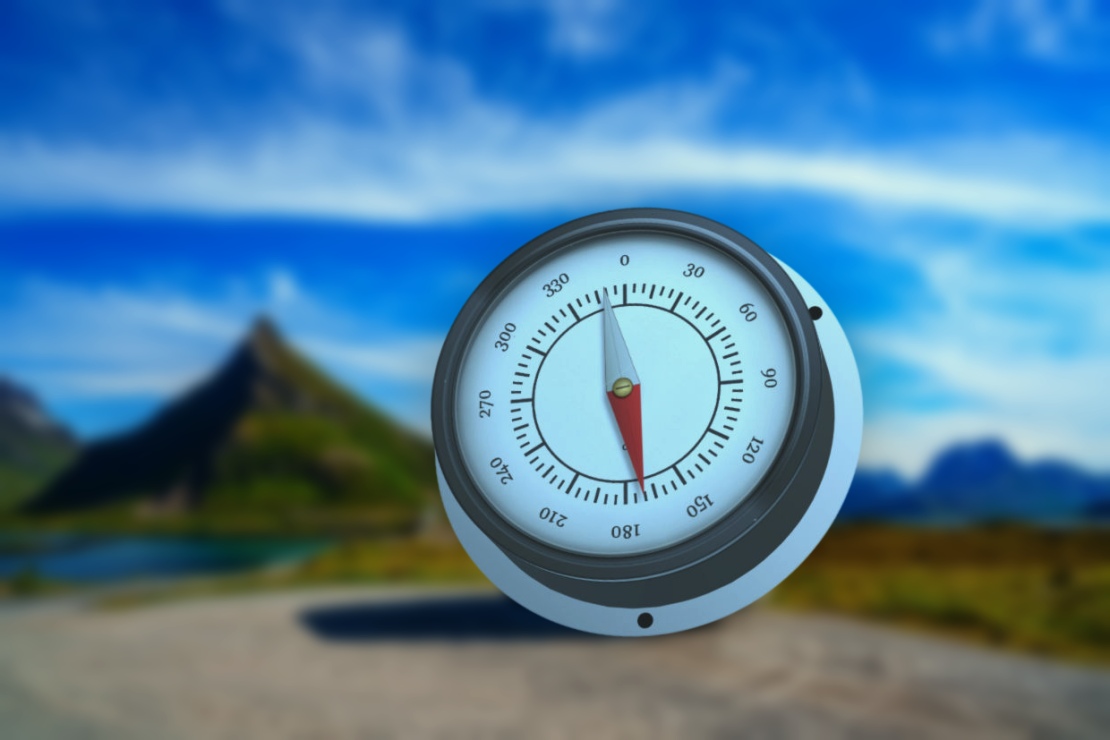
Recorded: 170 °
